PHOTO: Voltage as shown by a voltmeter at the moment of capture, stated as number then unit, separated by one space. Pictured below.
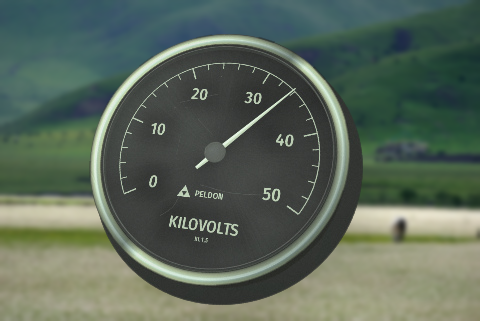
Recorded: 34 kV
